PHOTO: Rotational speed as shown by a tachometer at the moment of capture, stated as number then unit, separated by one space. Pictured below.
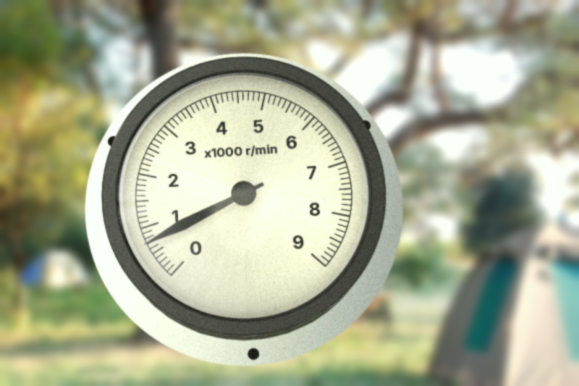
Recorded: 700 rpm
